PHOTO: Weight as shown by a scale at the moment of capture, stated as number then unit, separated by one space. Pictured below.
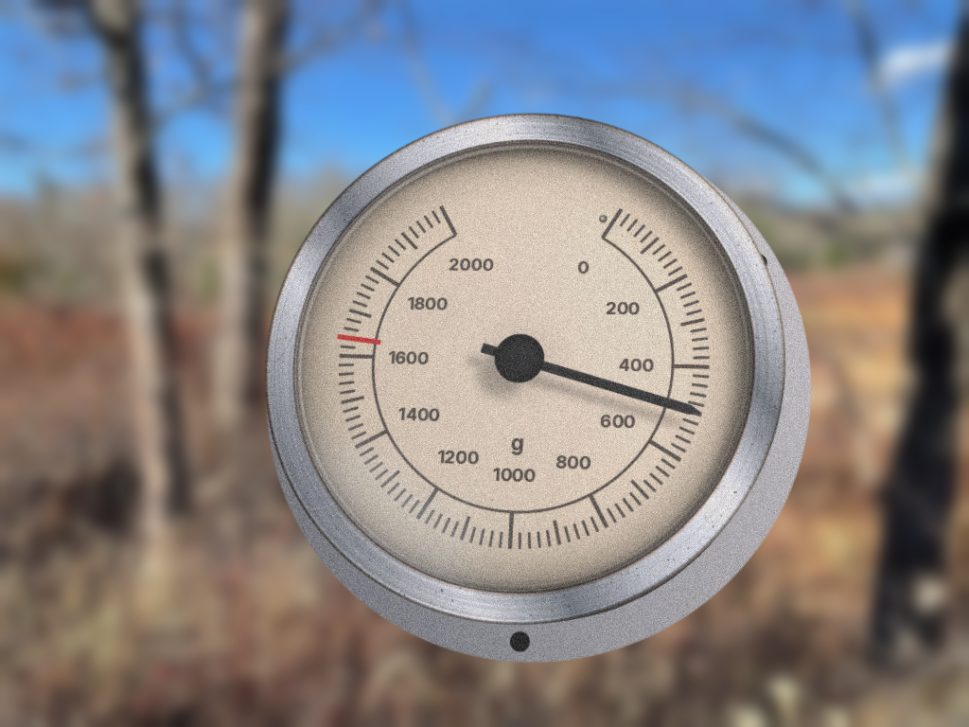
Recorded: 500 g
